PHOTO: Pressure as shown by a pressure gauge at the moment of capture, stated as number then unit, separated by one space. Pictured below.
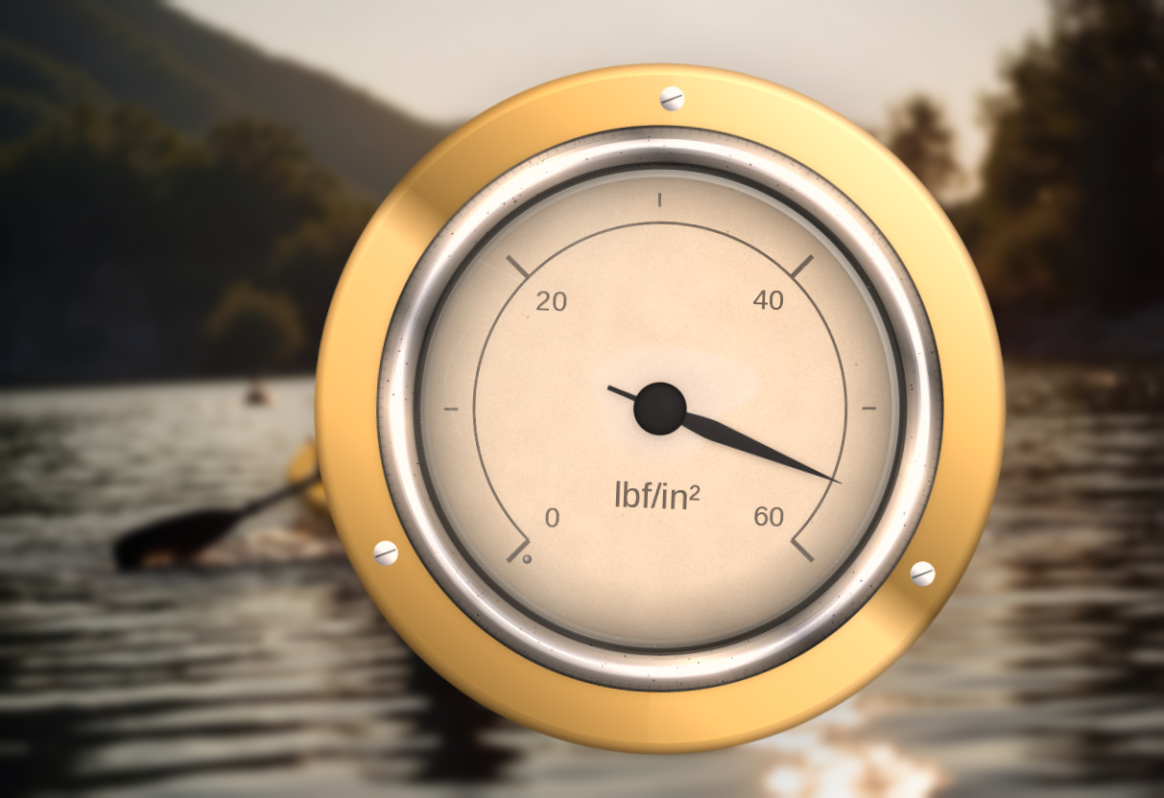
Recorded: 55 psi
